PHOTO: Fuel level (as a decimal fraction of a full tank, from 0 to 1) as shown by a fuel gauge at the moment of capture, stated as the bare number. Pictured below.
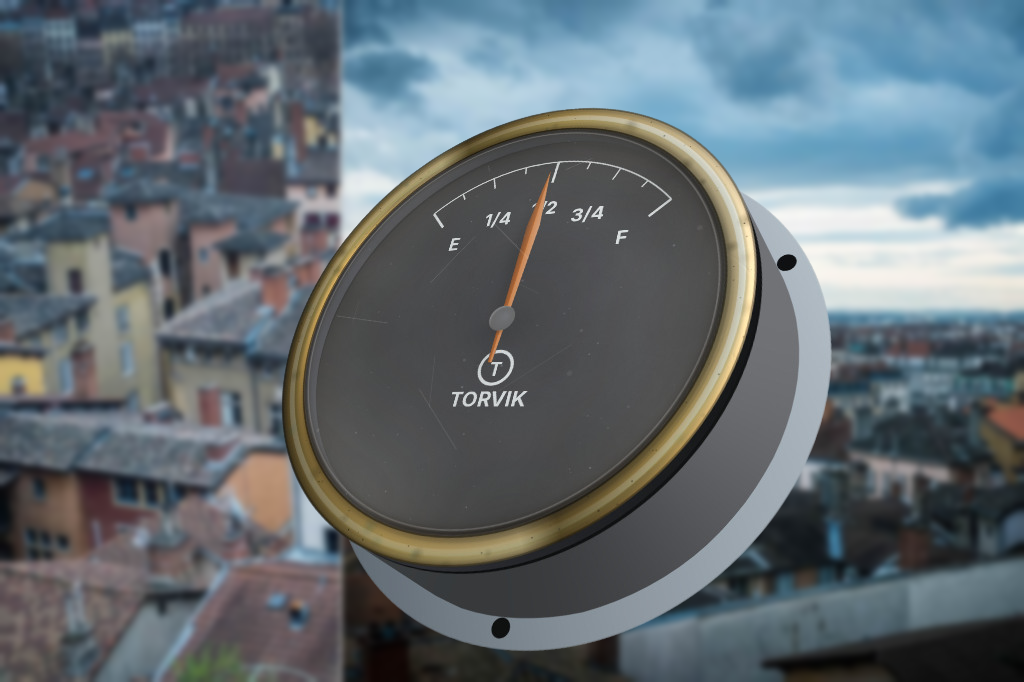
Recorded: 0.5
